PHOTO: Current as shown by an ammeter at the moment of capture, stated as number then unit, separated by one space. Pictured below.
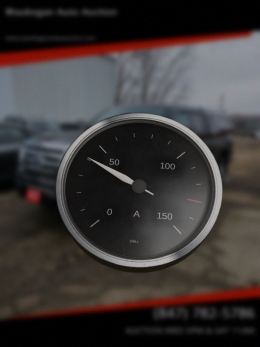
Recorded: 40 A
